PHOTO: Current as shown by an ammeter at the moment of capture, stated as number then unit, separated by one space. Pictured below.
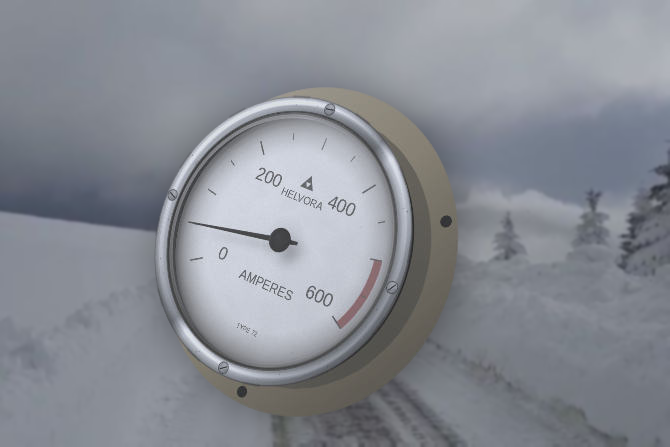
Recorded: 50 A
